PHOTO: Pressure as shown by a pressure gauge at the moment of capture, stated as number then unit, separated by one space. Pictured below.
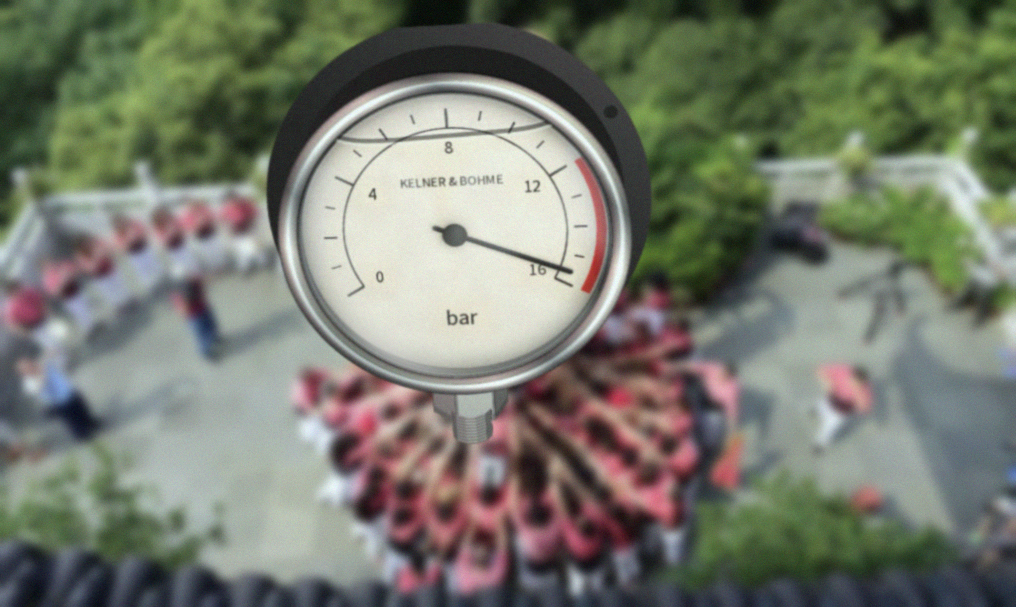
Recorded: 15.5 bar
